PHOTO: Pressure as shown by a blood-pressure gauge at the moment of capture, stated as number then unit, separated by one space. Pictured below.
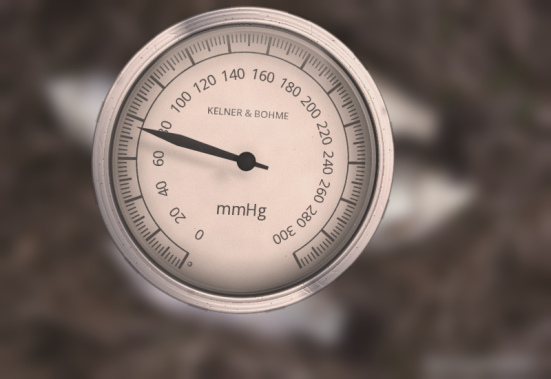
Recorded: 76 mmHg
